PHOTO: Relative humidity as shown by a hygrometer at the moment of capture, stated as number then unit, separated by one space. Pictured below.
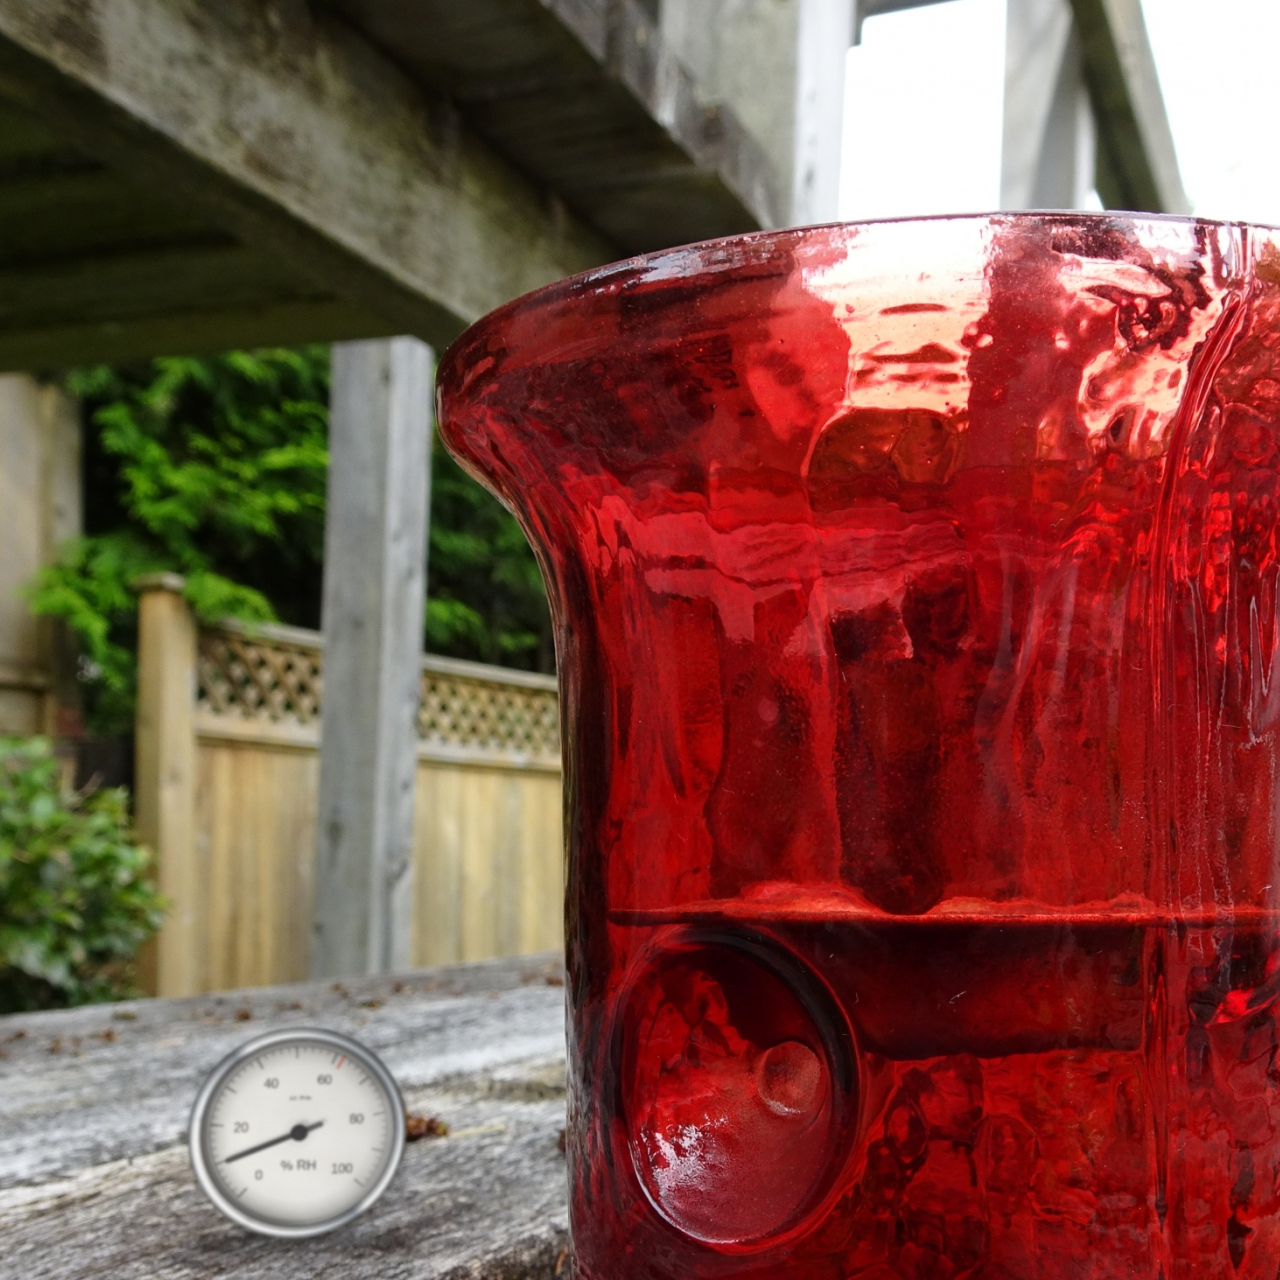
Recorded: 10 %
